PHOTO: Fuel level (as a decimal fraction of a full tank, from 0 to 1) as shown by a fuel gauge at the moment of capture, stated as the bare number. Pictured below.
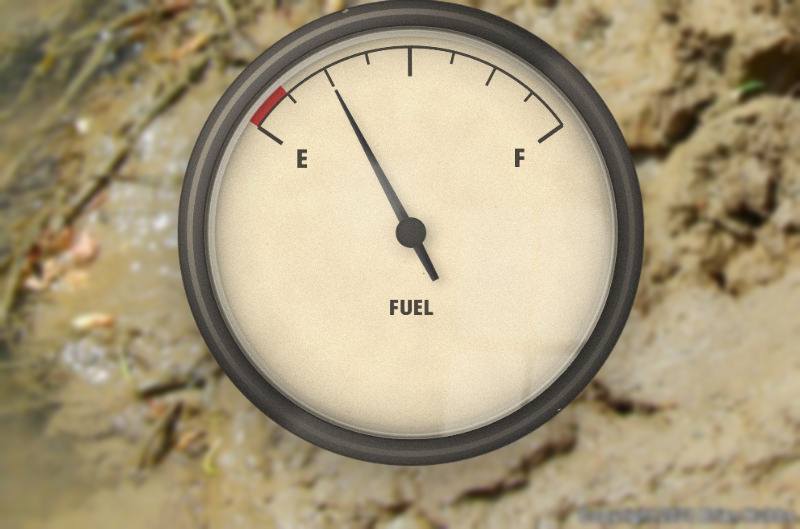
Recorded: 0.25
